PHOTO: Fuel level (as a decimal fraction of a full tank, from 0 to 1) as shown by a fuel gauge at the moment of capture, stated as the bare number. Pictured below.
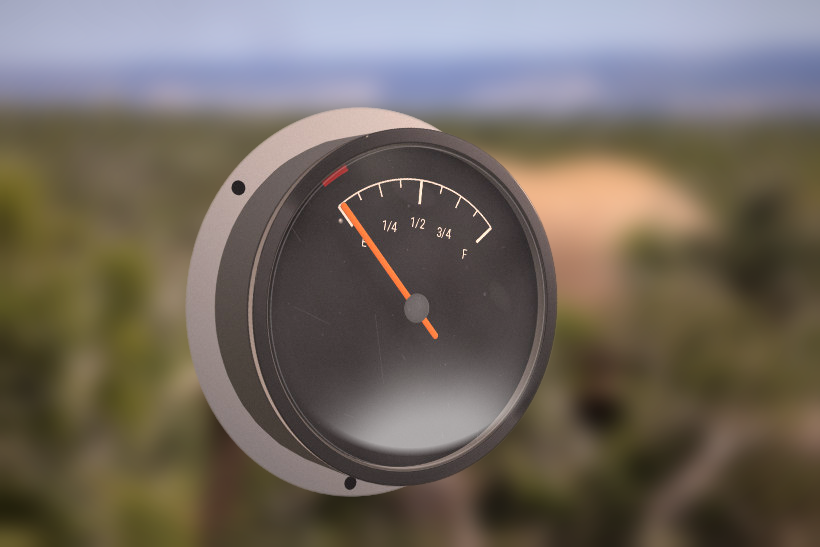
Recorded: 0
